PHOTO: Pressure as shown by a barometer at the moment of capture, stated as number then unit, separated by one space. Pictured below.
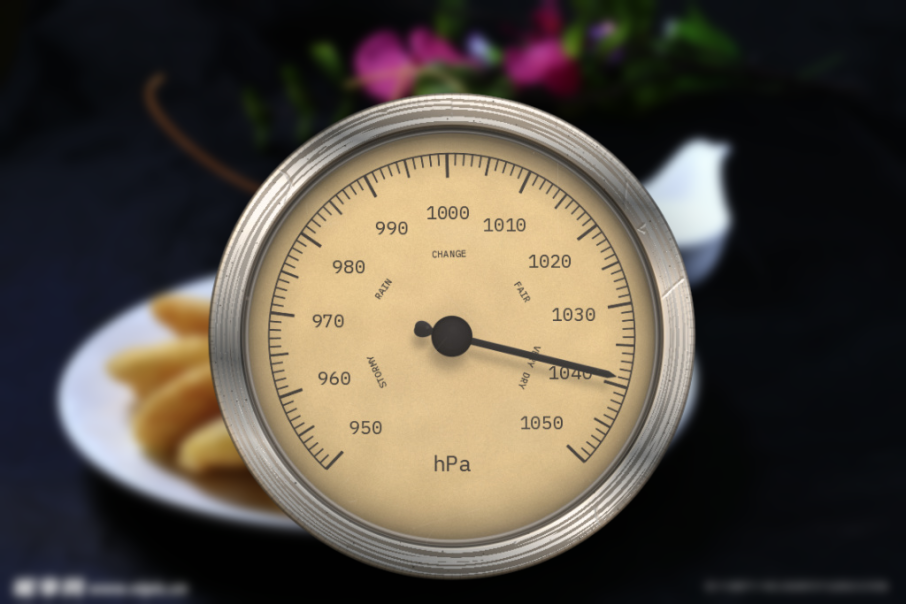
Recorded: 1039 hPa
